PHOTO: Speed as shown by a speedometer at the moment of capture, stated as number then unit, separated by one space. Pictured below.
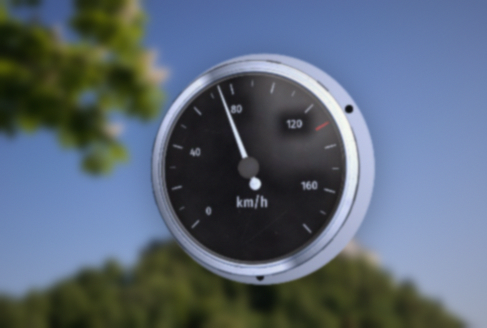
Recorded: 75 km/h
